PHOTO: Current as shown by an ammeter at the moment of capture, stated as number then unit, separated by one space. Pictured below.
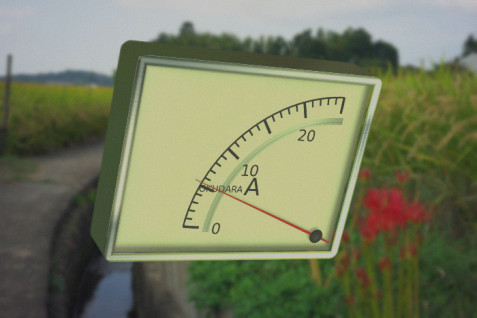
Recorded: 5.5 A
